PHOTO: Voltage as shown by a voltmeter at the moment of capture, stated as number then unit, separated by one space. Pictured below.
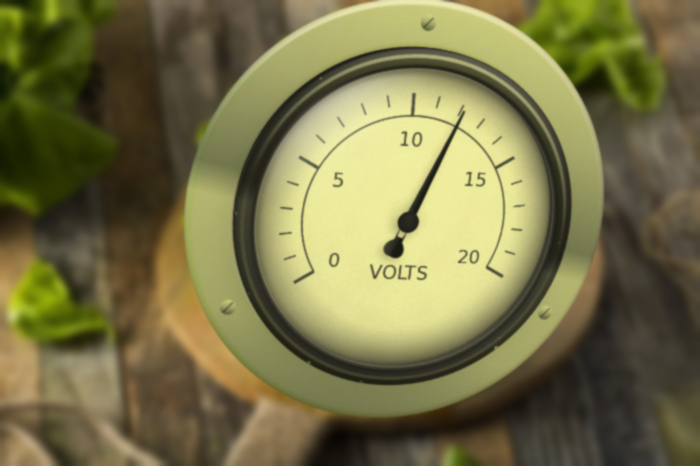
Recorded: 12 V
